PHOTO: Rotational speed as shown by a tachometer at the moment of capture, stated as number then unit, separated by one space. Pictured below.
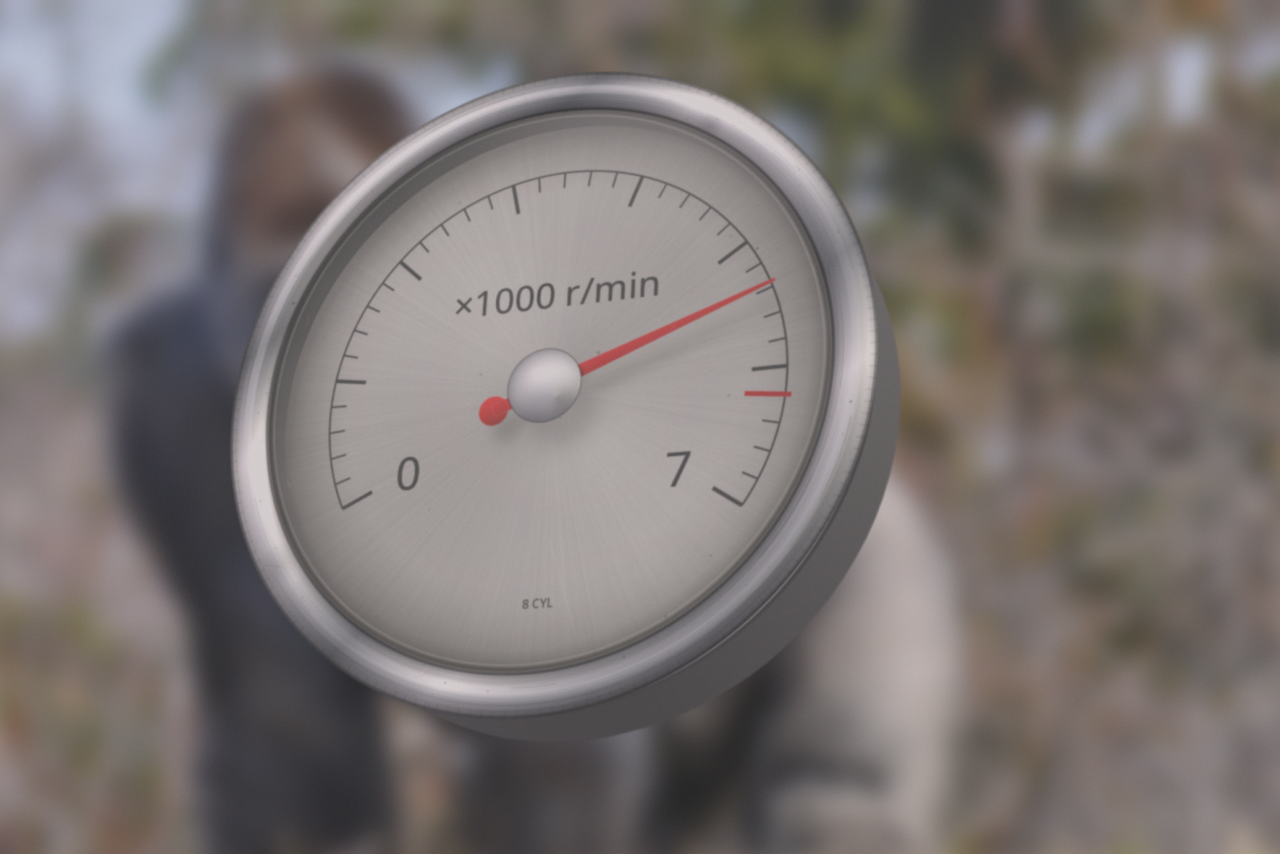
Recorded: 5400 rpm
